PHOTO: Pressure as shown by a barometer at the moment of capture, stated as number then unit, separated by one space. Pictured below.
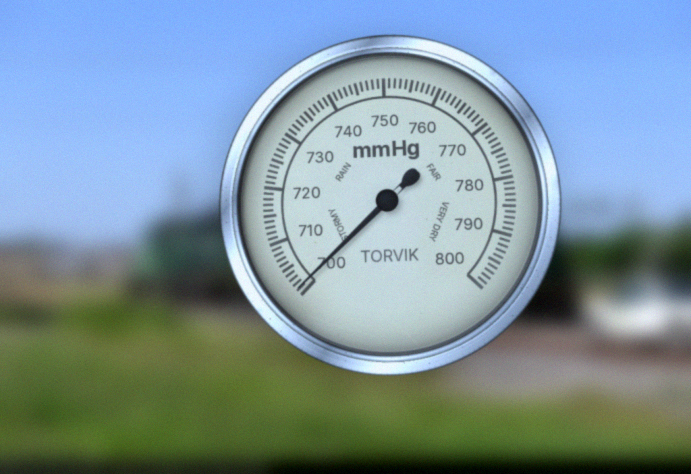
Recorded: 701 mmHg
